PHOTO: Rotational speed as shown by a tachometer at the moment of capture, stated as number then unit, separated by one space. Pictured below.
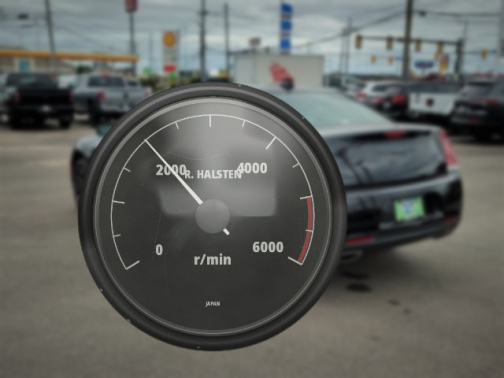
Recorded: 2000 rpm
